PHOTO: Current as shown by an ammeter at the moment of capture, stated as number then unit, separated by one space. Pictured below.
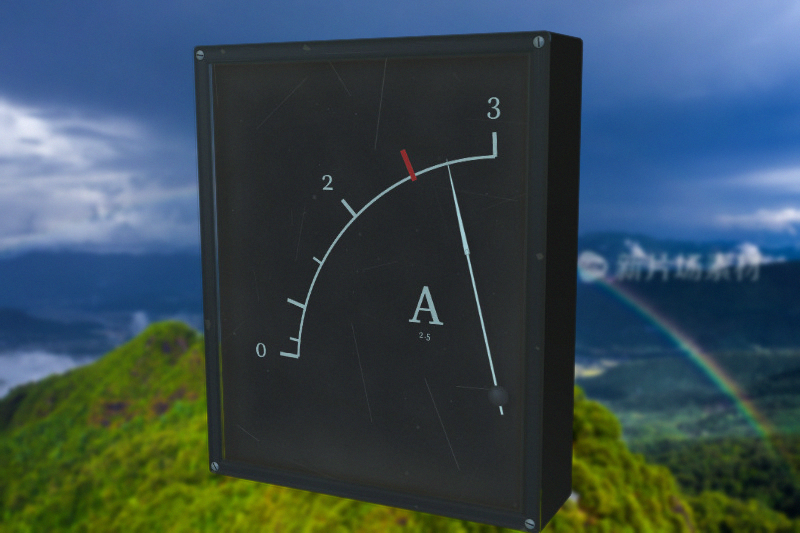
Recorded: 2.75 A
